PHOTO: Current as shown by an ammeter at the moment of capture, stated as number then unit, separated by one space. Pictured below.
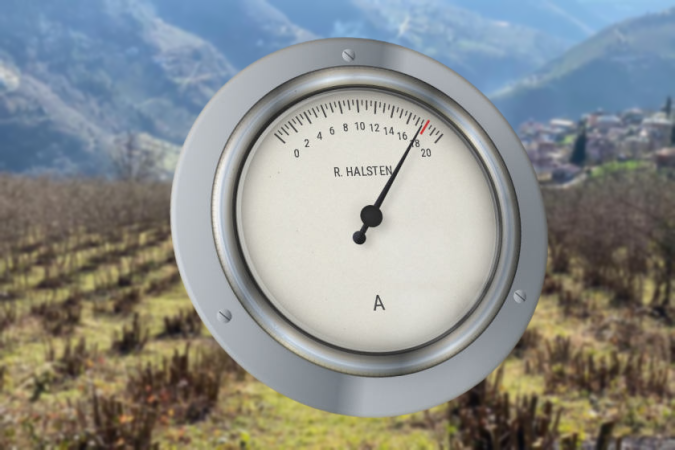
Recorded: 17.5 A
